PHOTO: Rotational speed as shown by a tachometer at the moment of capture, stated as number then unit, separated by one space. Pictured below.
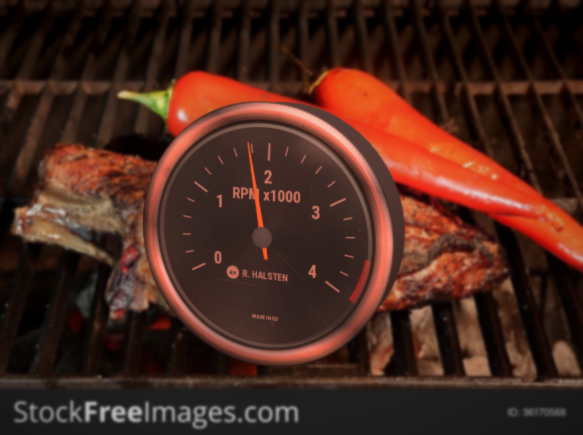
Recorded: 1800 rpm
